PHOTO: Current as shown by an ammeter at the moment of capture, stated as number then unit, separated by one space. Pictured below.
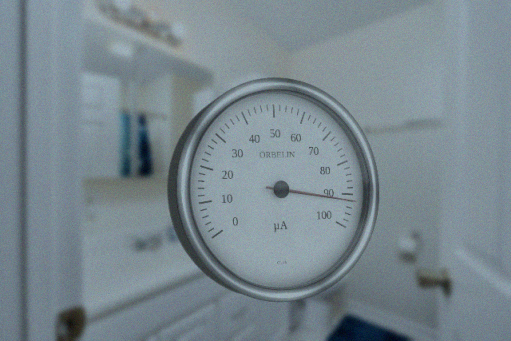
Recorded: 92 µA
